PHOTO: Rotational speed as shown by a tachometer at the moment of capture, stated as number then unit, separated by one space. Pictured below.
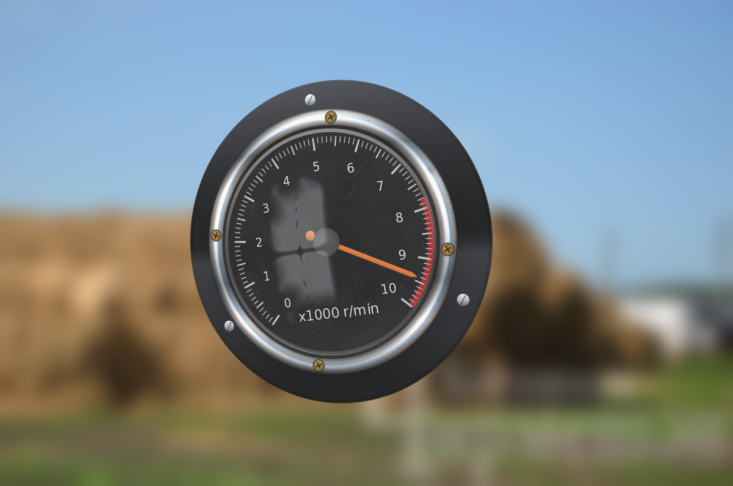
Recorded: 9400 rpm
